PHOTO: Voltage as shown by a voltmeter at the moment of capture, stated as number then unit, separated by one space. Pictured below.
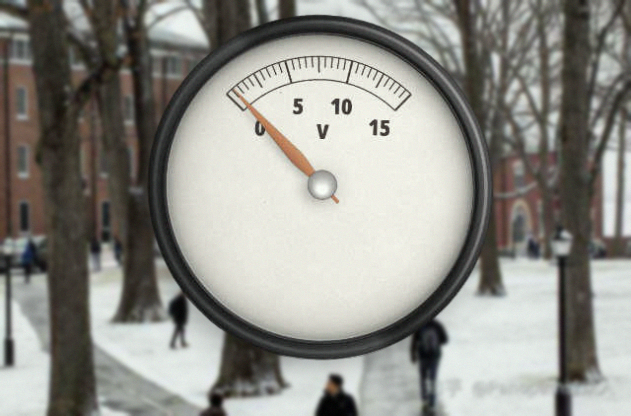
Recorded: 0.5 V
